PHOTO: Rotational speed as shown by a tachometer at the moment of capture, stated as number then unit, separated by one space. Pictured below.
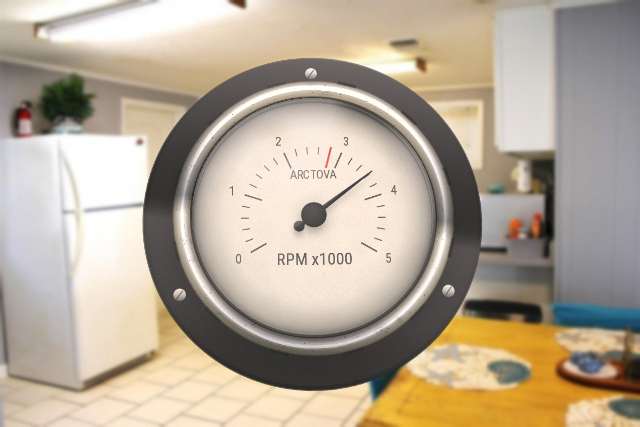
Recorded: 3600 rpm
